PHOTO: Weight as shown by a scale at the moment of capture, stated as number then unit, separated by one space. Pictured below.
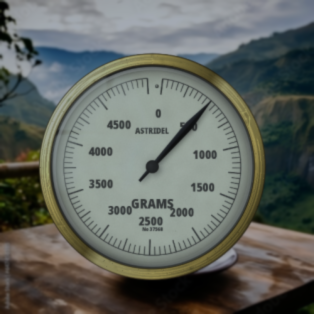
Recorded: 500 g
